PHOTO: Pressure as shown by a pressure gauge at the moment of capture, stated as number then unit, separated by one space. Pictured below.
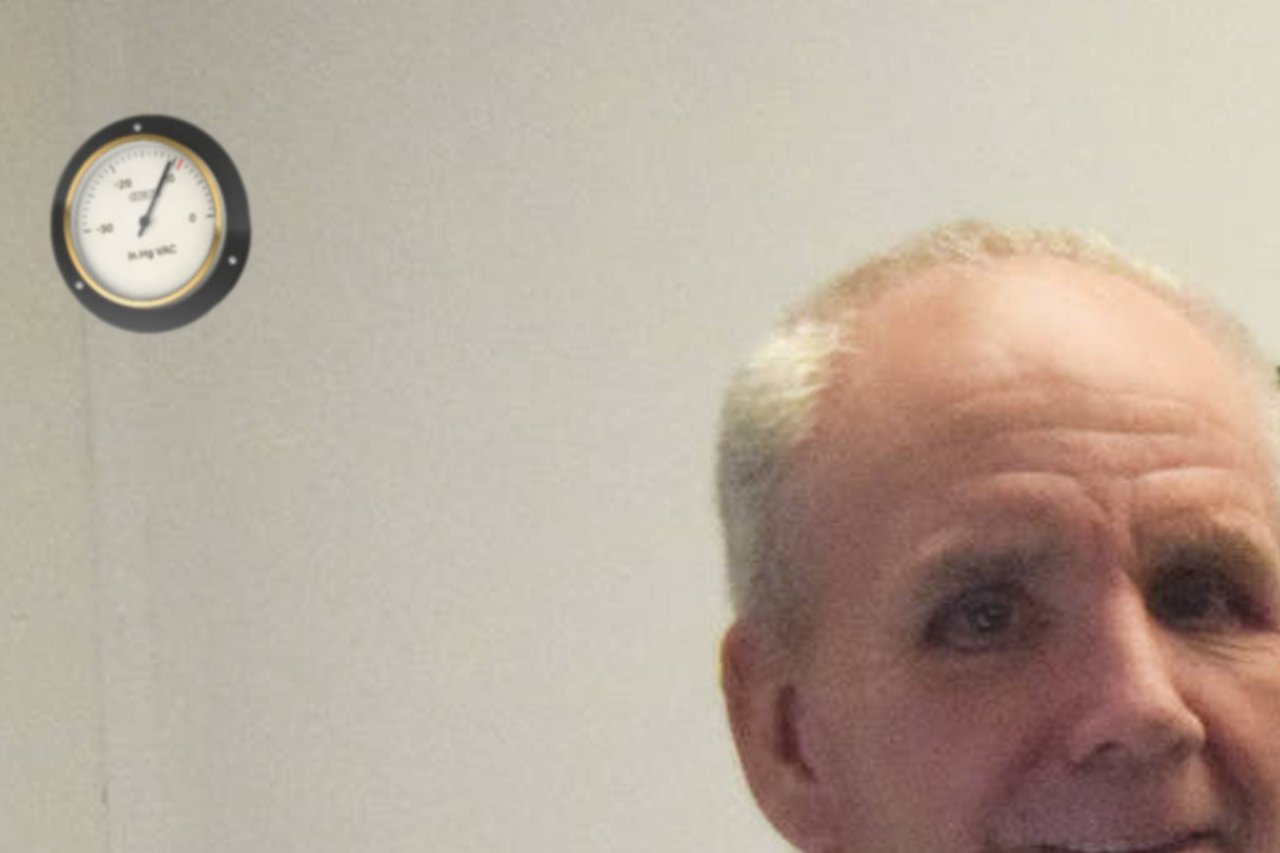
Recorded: -10 inHg
